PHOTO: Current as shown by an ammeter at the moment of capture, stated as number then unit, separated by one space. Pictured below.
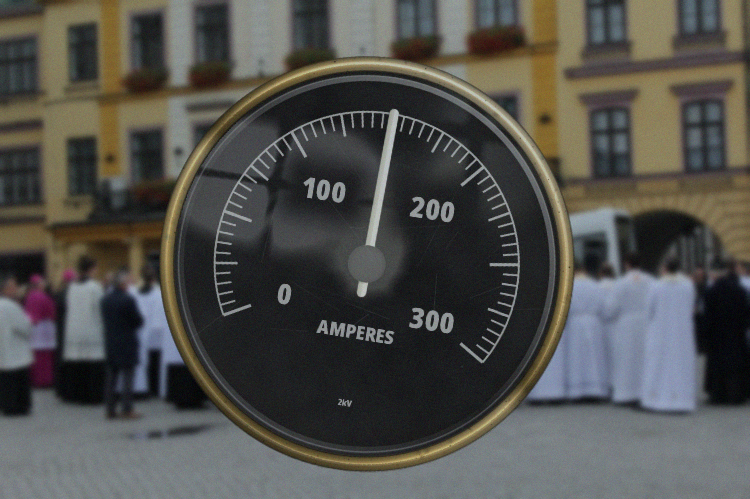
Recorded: 150 A
